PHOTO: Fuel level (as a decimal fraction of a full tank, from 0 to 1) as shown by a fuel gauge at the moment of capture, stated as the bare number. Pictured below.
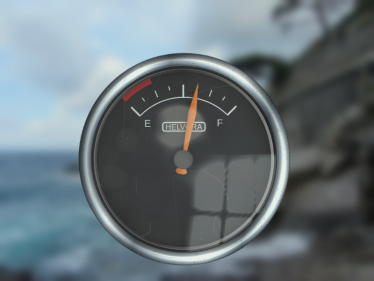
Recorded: 0.625
